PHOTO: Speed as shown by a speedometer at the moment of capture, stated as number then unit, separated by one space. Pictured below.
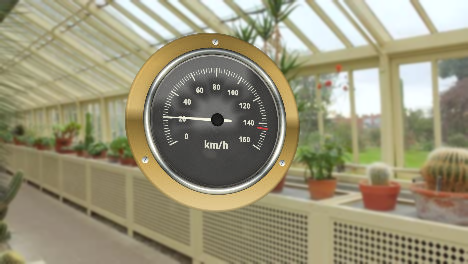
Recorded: 20 km/h
